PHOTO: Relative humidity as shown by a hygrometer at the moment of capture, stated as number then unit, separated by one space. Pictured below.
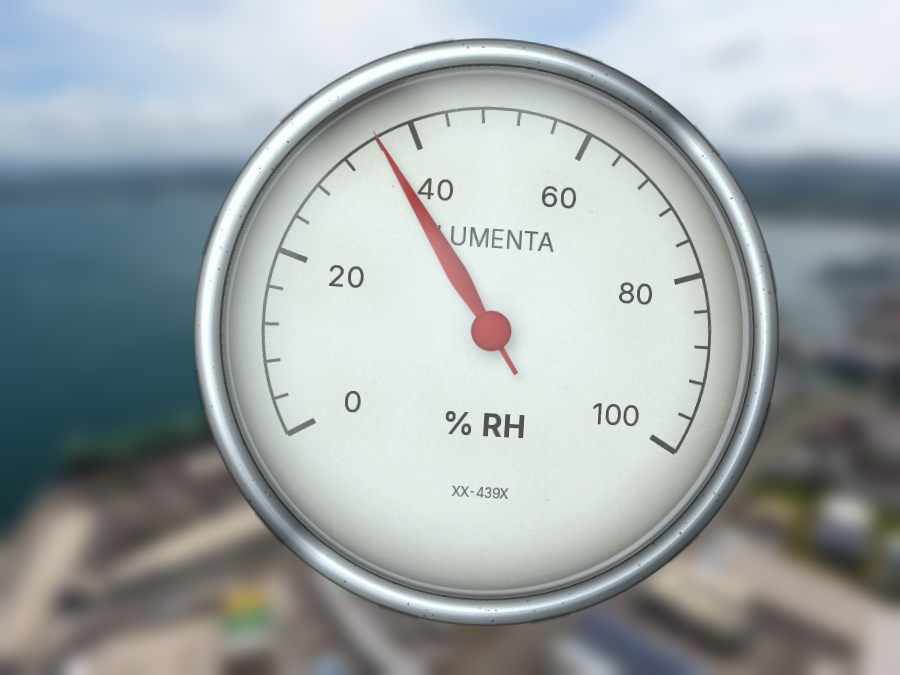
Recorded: 36 %
